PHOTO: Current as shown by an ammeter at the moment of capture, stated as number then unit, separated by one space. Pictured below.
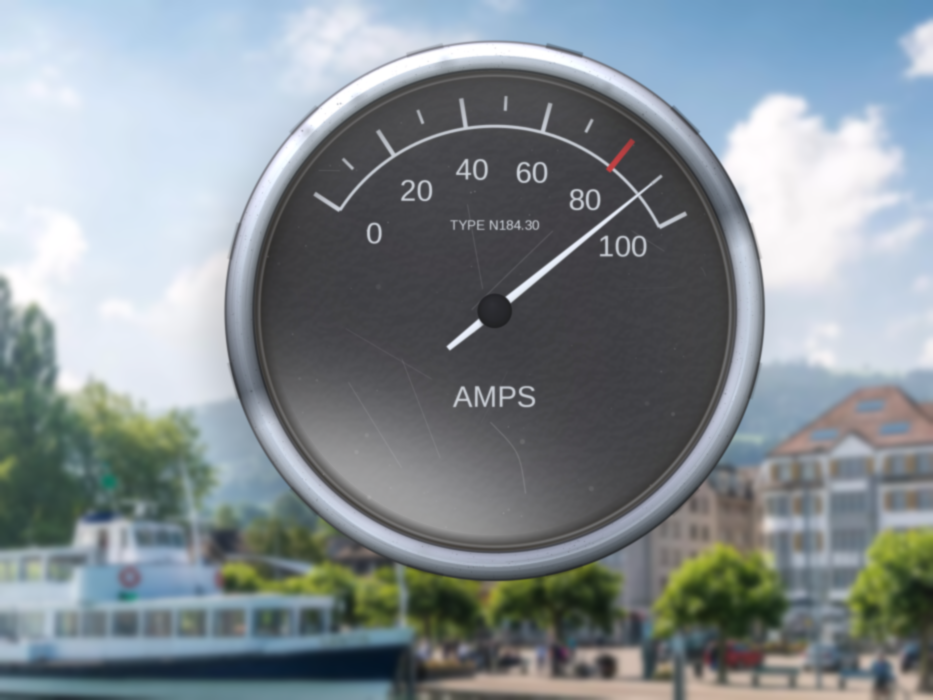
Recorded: 90 A
